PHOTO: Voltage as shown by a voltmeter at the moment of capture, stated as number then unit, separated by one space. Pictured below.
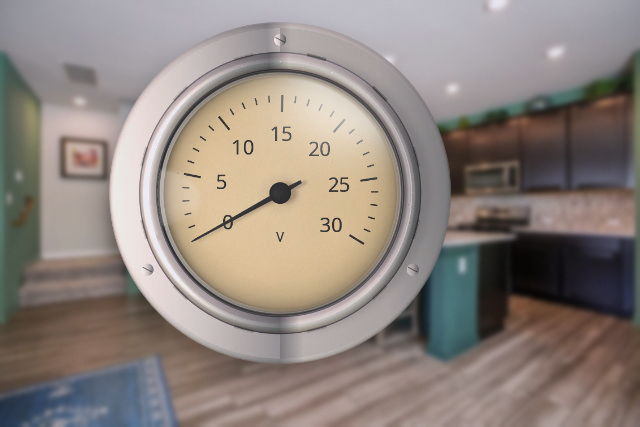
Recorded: 0 V
